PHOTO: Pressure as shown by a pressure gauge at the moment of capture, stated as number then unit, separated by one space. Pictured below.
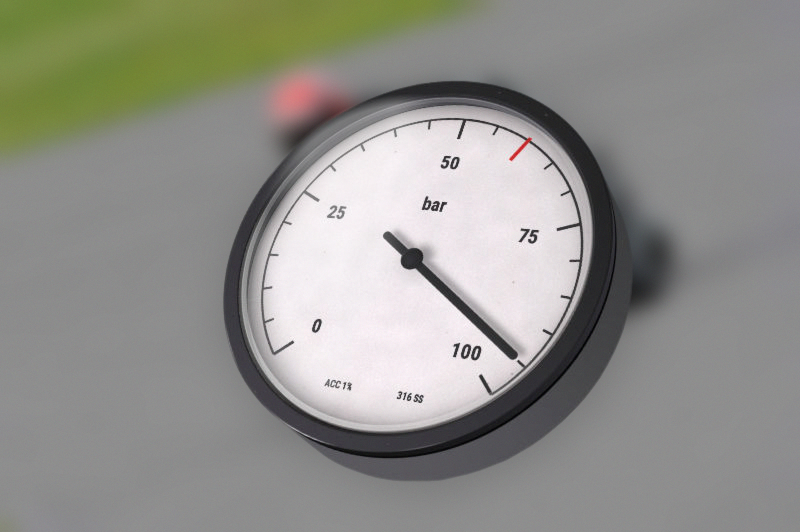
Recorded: 95 bar
